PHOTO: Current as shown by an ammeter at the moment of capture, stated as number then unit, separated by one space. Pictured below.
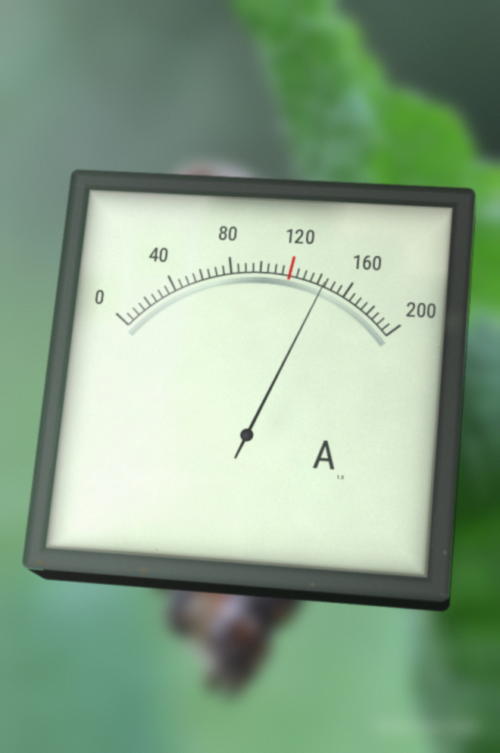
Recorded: 145 A
